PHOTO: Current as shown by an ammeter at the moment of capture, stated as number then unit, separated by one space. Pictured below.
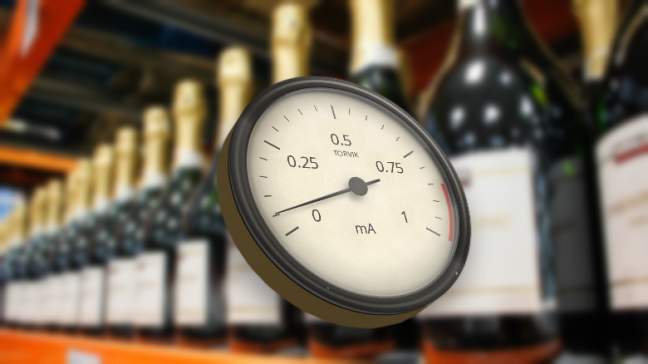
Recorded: 0.05 mA
